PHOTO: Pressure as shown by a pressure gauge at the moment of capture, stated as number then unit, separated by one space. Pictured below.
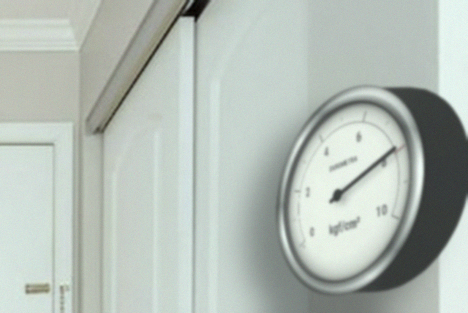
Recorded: 8 kg/cm²
